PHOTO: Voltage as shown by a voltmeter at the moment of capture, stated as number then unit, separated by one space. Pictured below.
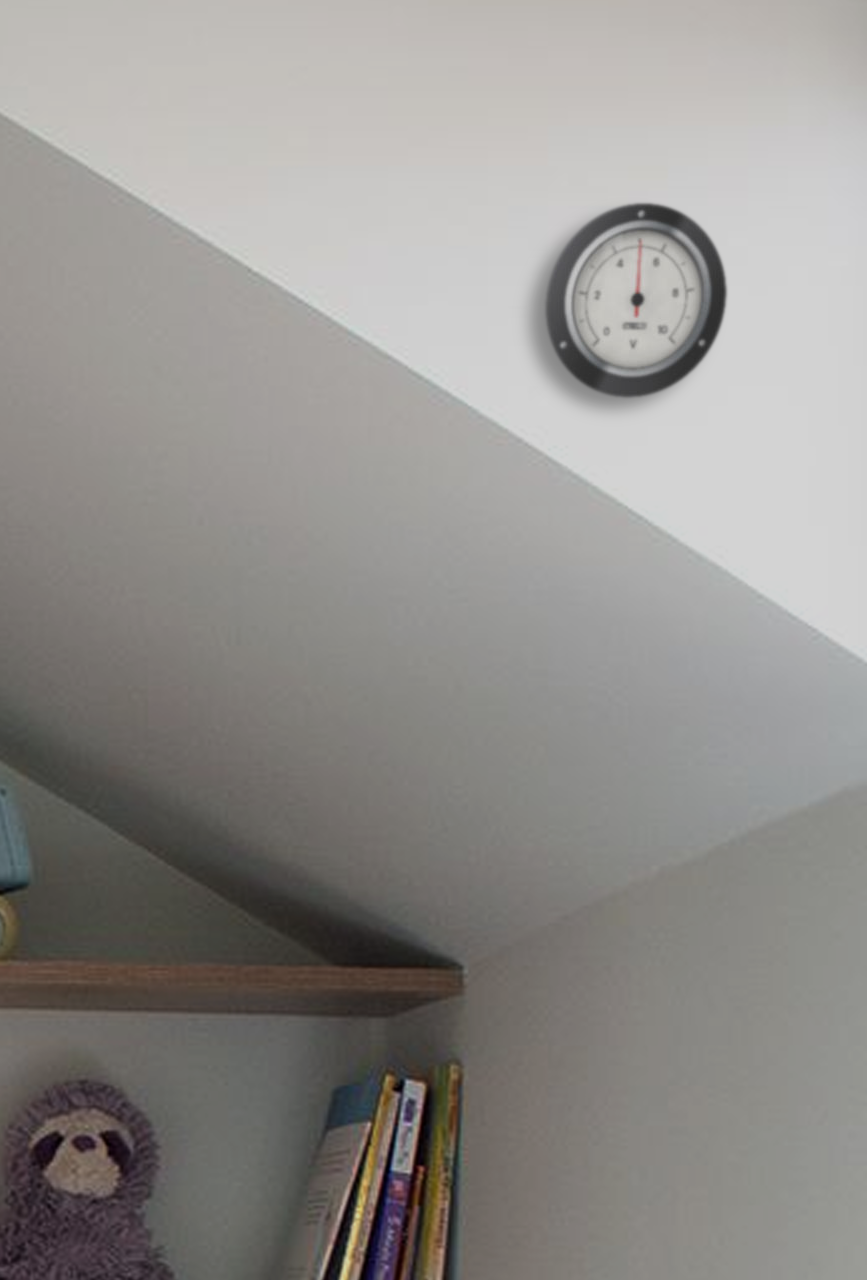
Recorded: 5 V
